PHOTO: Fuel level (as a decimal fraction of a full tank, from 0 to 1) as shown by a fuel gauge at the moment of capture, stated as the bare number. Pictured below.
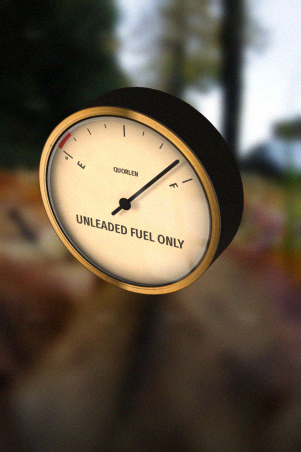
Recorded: 0.875
